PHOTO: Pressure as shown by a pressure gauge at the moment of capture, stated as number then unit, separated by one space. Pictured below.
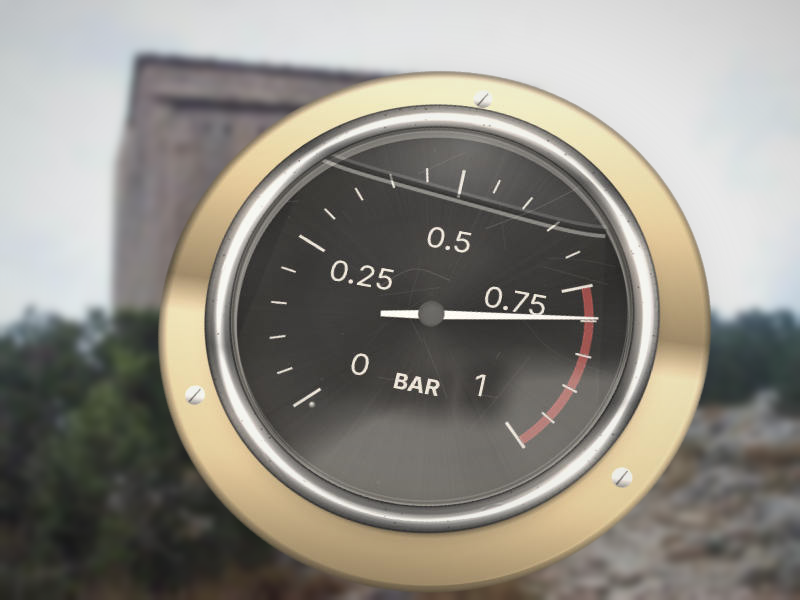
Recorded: 0.8 bar
